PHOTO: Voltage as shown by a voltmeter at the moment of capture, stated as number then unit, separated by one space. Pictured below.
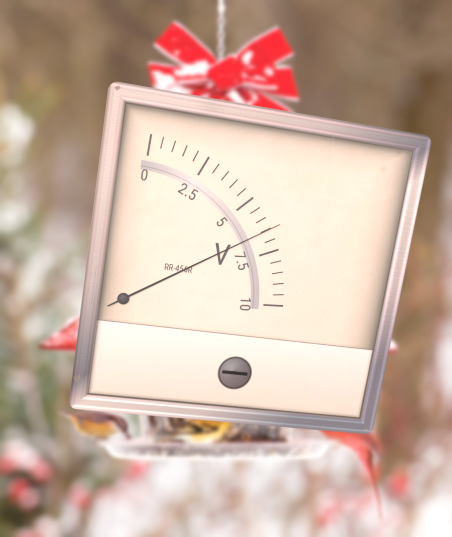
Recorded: 6.5 V
